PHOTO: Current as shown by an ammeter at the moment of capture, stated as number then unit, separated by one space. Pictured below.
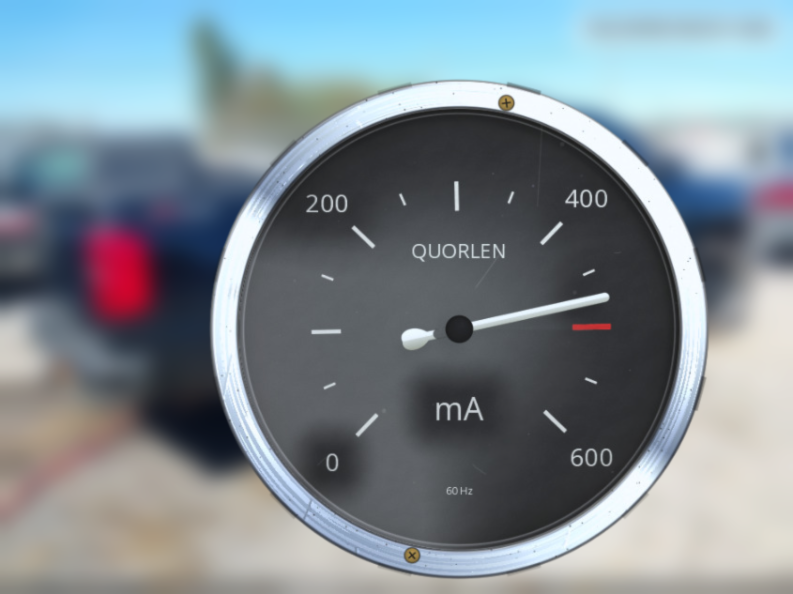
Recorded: 475 mA
